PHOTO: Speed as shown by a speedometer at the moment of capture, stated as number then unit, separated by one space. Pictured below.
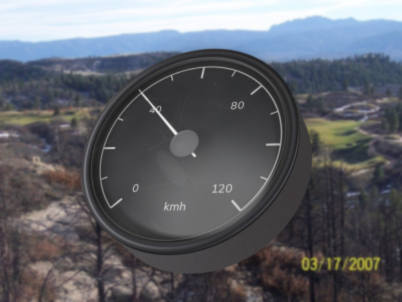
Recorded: 40 km/h
